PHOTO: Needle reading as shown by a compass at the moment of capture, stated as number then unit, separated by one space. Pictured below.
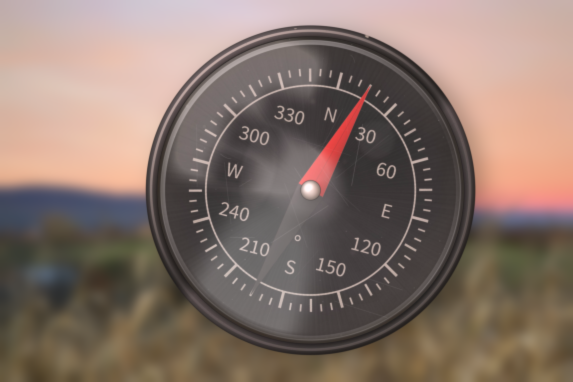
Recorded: 15 °
